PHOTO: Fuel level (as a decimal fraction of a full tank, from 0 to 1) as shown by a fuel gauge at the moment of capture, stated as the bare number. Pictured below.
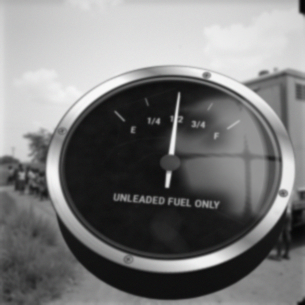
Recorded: 0.5
